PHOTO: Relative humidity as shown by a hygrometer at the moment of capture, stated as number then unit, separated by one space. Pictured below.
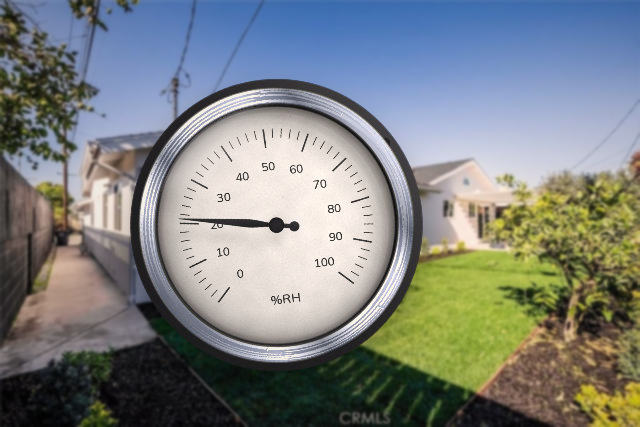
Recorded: 21 %
